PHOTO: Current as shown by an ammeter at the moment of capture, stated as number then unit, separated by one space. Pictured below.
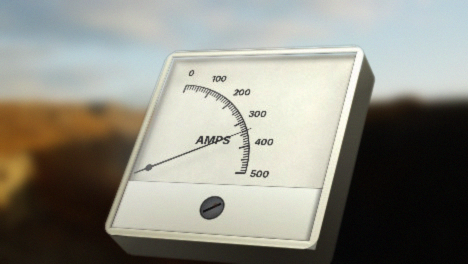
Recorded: 350 A
